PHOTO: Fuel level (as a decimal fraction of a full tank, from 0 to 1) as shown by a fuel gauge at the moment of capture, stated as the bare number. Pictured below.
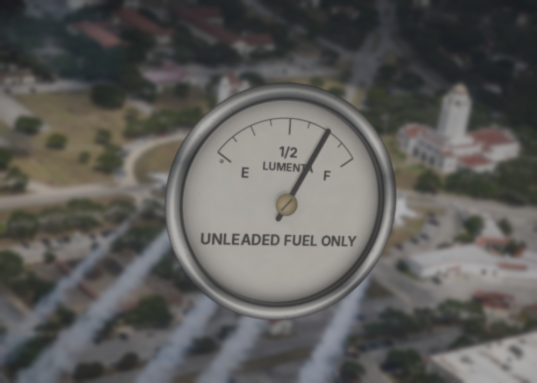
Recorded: 0.75
